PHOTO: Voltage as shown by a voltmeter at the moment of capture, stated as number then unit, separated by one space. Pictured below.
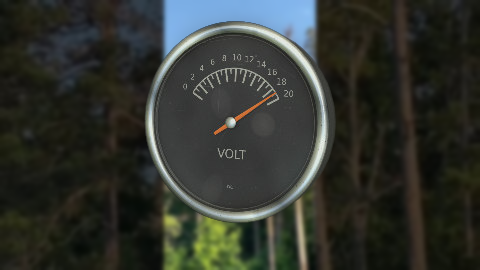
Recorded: 19 V
